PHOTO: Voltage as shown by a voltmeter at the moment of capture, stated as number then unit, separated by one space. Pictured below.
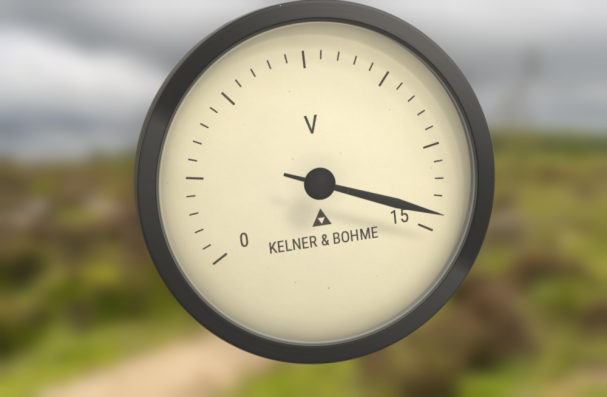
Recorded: 14.5 V
